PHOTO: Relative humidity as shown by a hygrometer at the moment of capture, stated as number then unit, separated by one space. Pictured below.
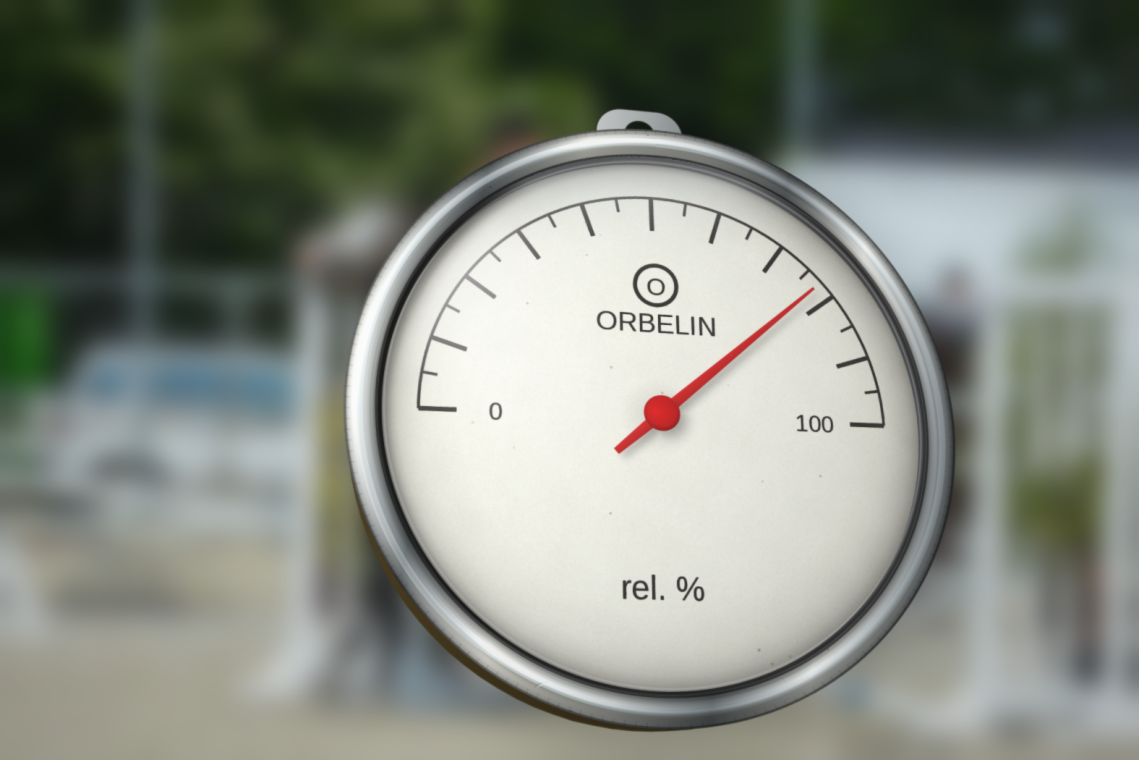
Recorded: 77.5 %
